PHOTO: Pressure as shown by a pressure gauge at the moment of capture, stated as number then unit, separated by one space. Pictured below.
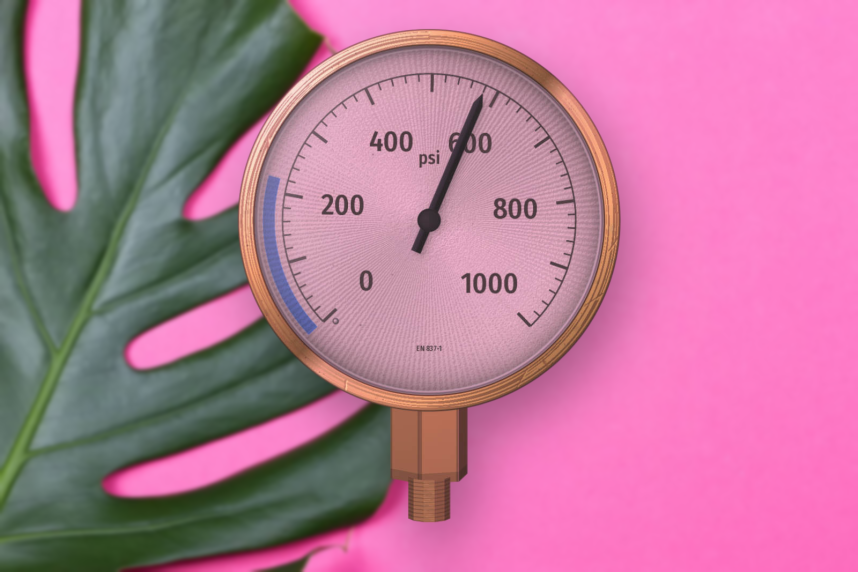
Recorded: 580 psi
